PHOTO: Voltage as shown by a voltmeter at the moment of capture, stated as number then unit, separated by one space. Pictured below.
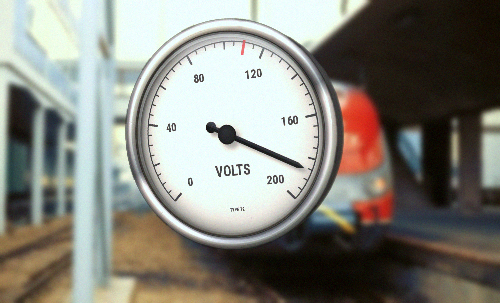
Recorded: 185 V
